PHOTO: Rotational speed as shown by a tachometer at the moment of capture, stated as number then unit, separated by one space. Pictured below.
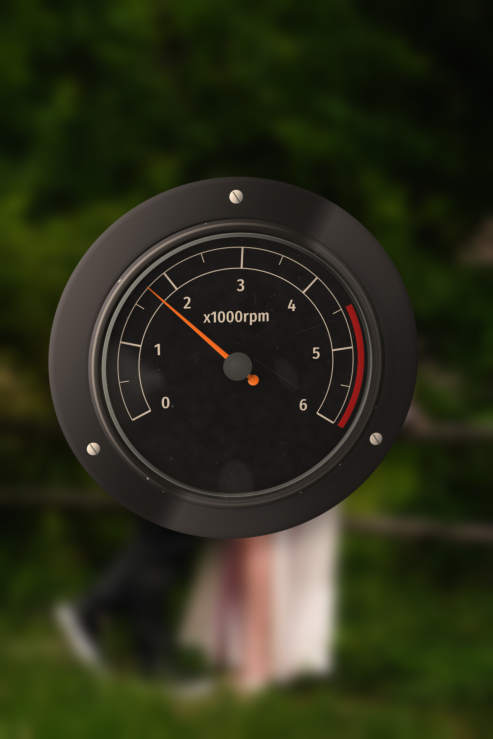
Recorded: 1750 rpm
